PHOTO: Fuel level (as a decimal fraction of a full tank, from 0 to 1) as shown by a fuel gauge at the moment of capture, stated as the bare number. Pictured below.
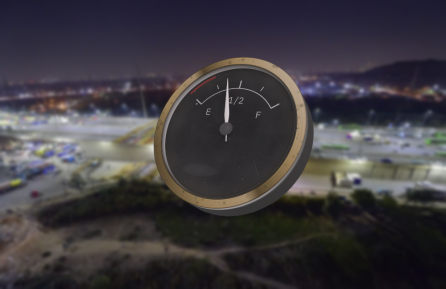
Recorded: 0.375
